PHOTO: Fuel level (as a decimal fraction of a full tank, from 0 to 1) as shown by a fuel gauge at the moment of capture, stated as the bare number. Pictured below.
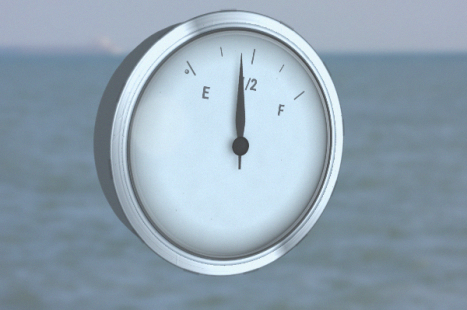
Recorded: 0.375
